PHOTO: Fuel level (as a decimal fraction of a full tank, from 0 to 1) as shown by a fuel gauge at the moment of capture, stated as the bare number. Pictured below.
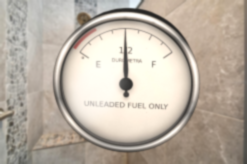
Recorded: 0.5
